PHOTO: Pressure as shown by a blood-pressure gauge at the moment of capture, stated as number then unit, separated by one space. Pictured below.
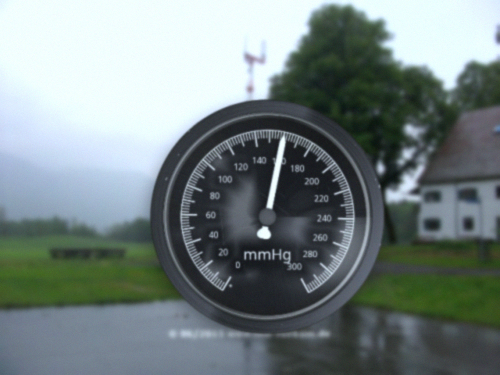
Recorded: 160 mmHg
